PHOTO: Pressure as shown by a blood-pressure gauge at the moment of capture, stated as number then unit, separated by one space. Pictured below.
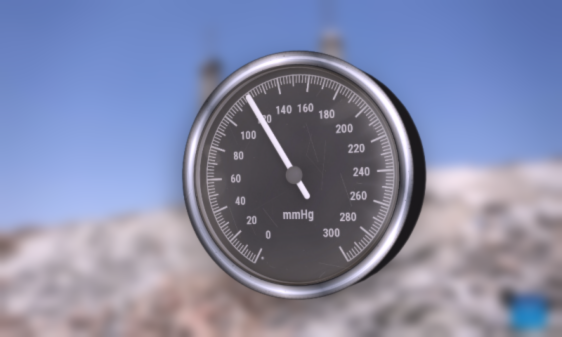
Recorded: 120 mmHg
